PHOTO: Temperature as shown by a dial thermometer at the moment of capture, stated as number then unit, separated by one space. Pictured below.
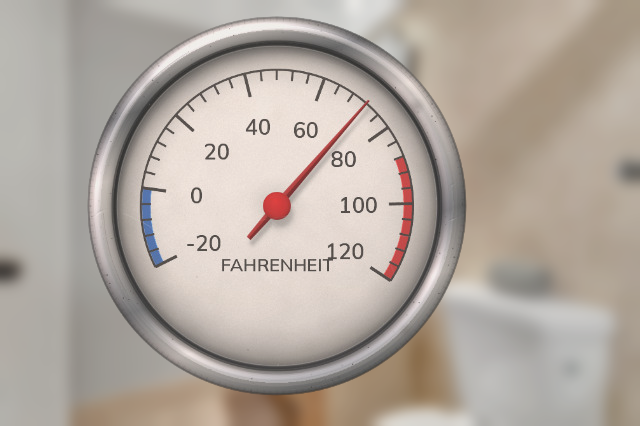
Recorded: 72 °F
